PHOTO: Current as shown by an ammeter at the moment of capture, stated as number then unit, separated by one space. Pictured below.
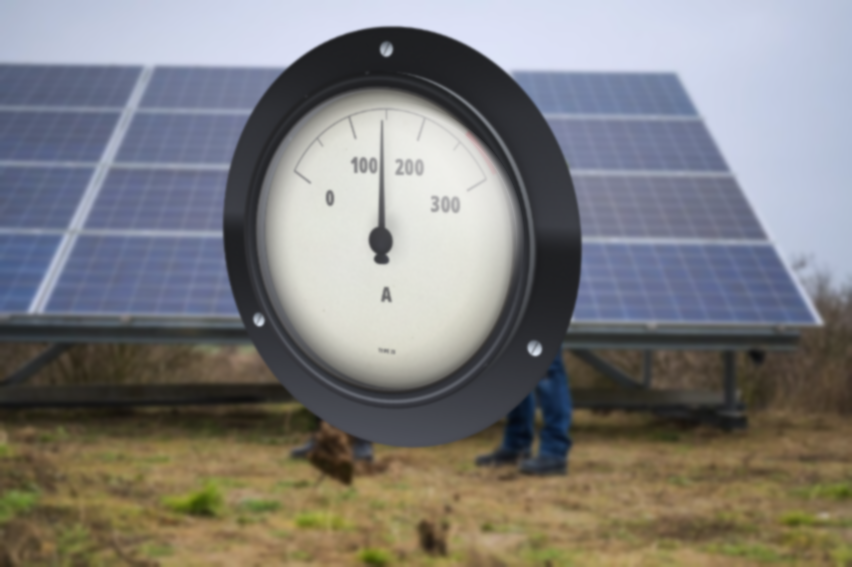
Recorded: 150 A
